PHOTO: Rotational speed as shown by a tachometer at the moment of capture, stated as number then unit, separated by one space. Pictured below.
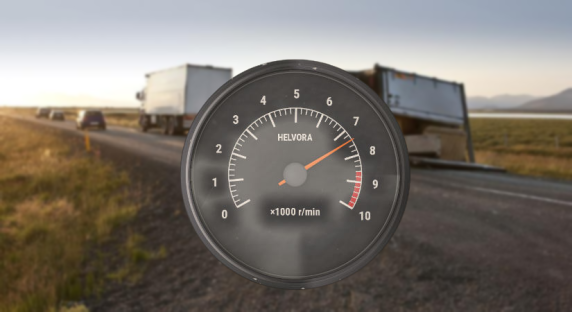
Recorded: 7400 rpm
